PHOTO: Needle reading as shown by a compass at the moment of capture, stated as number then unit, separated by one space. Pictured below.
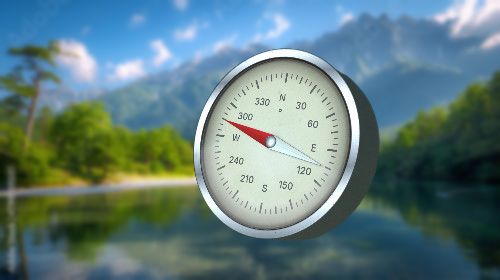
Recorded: 285 °
